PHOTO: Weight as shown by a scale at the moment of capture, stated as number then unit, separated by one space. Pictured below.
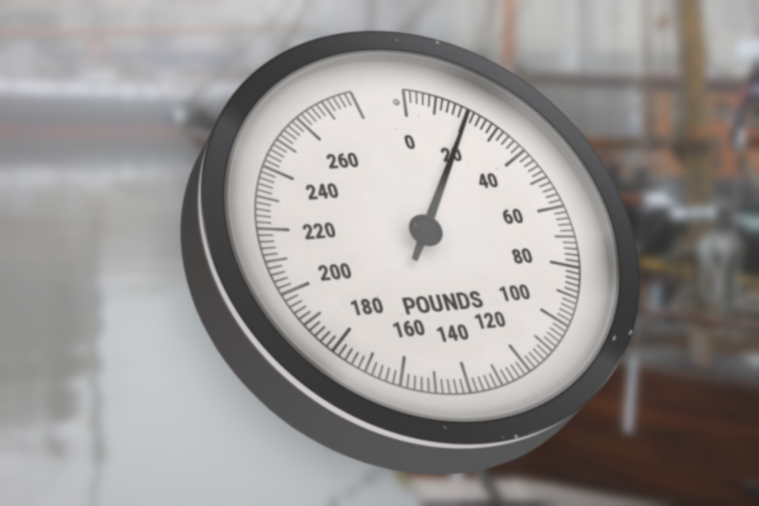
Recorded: 20 lb
